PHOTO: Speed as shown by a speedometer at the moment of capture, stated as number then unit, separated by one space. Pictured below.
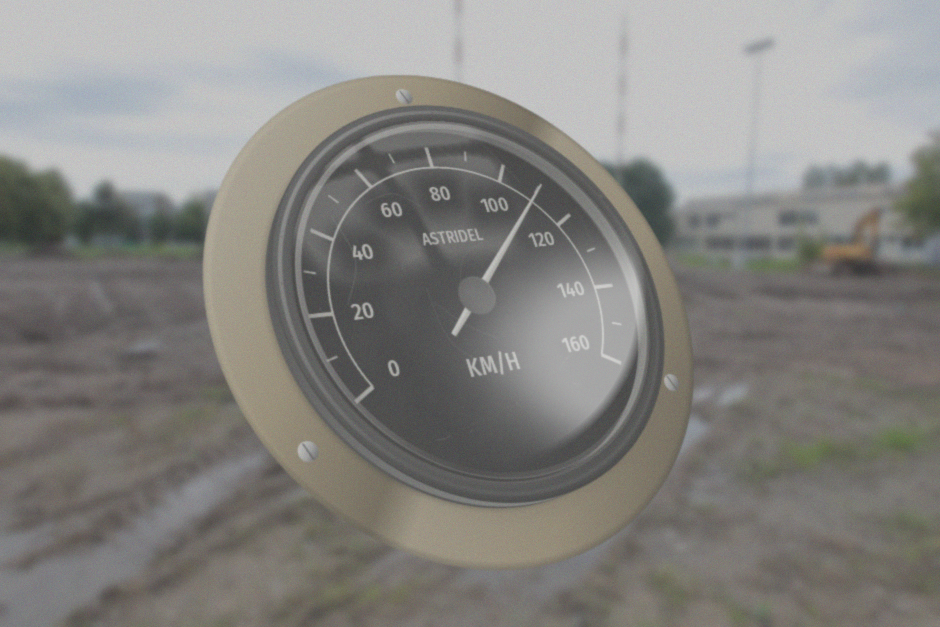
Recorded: 110 km/h
